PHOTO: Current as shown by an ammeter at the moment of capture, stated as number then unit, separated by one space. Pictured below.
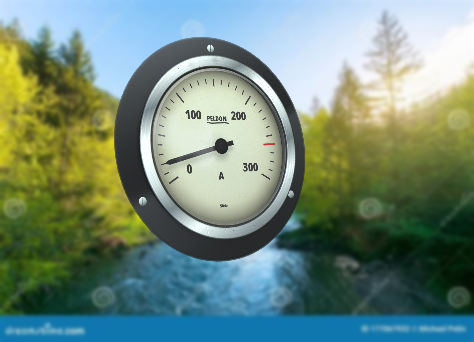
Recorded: 20 A
